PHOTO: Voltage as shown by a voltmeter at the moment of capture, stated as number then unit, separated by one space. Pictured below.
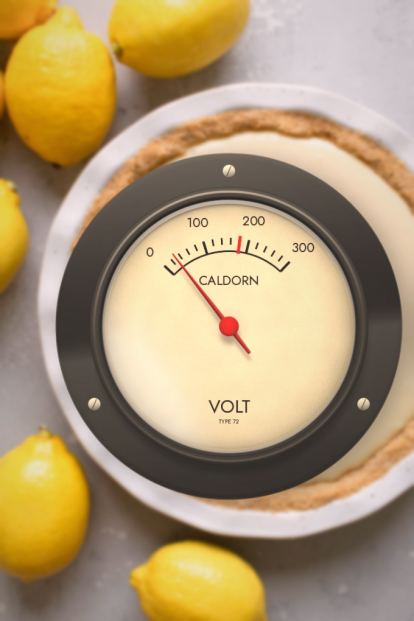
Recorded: 30 V
